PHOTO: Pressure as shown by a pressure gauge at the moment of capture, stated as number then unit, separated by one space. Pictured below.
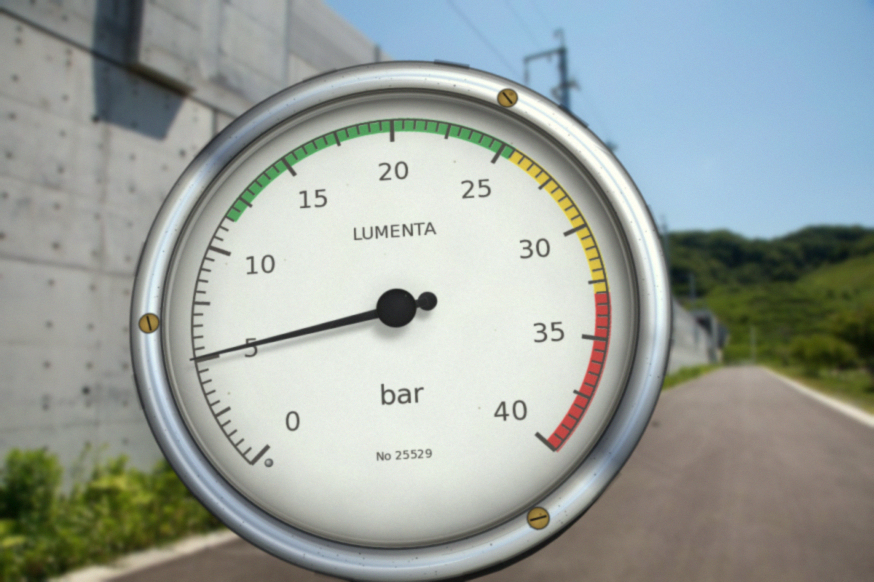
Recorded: 5 bar
